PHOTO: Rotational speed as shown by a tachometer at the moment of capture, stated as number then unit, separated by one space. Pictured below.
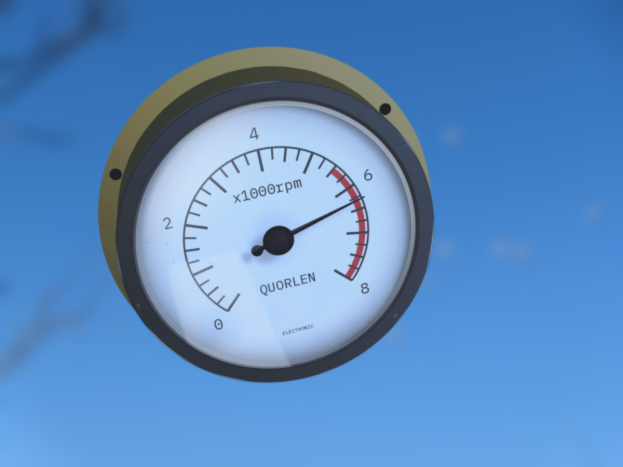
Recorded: 6250 rpm
